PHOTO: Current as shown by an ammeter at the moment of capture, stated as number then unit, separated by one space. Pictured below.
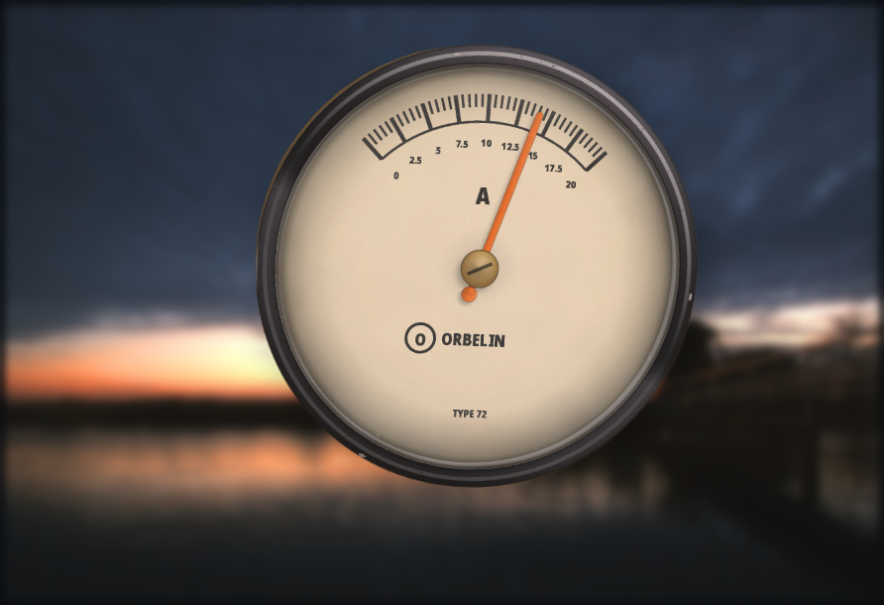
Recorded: 14 A
